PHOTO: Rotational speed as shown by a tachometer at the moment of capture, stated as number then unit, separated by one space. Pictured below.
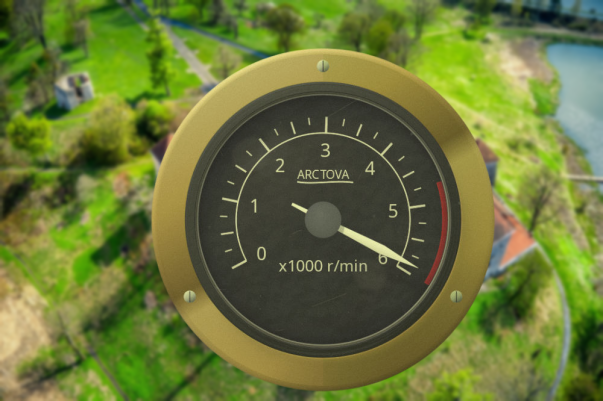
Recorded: 5875 rpm
